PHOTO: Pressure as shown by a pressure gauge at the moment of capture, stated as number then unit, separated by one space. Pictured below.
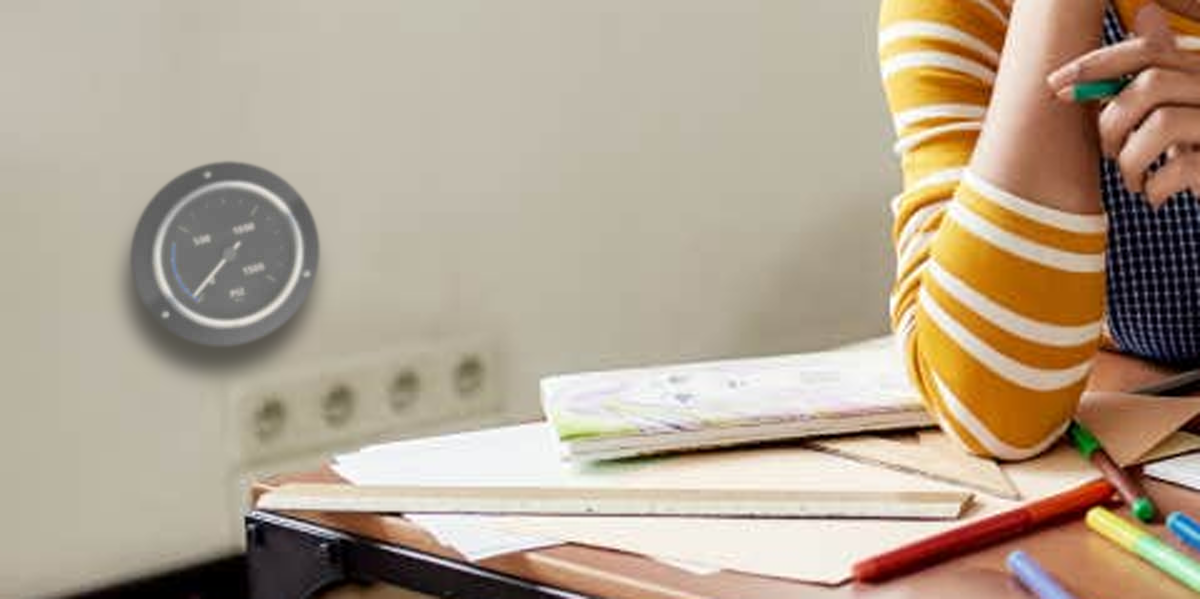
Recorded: 50 psi
